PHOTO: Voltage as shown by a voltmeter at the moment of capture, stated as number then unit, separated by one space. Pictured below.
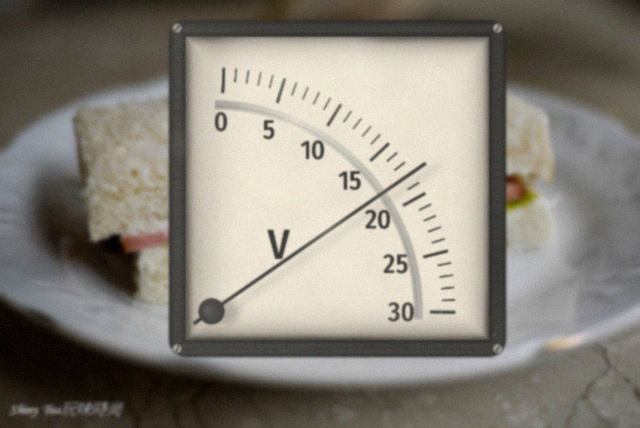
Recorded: 18 V
